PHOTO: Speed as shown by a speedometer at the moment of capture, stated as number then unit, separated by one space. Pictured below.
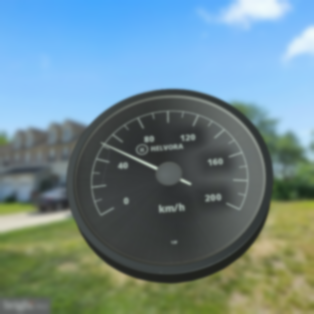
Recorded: 50 km/h
